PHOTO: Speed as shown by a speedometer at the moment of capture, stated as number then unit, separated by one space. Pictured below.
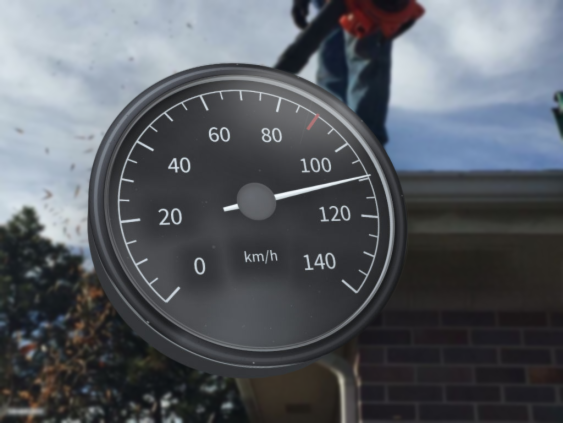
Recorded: 110 km/h
